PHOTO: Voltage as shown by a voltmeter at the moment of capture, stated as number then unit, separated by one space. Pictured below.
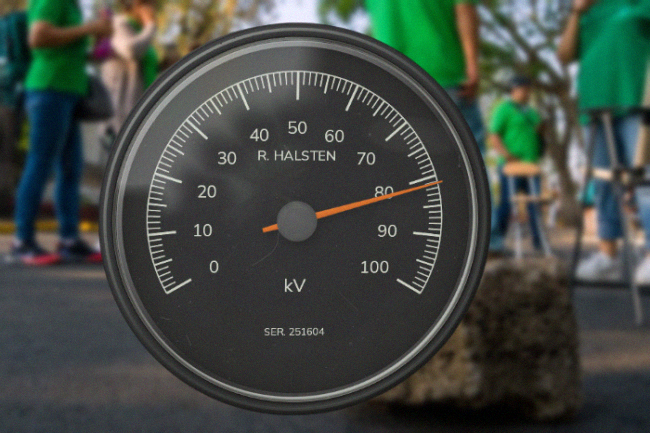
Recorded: 81 kV
